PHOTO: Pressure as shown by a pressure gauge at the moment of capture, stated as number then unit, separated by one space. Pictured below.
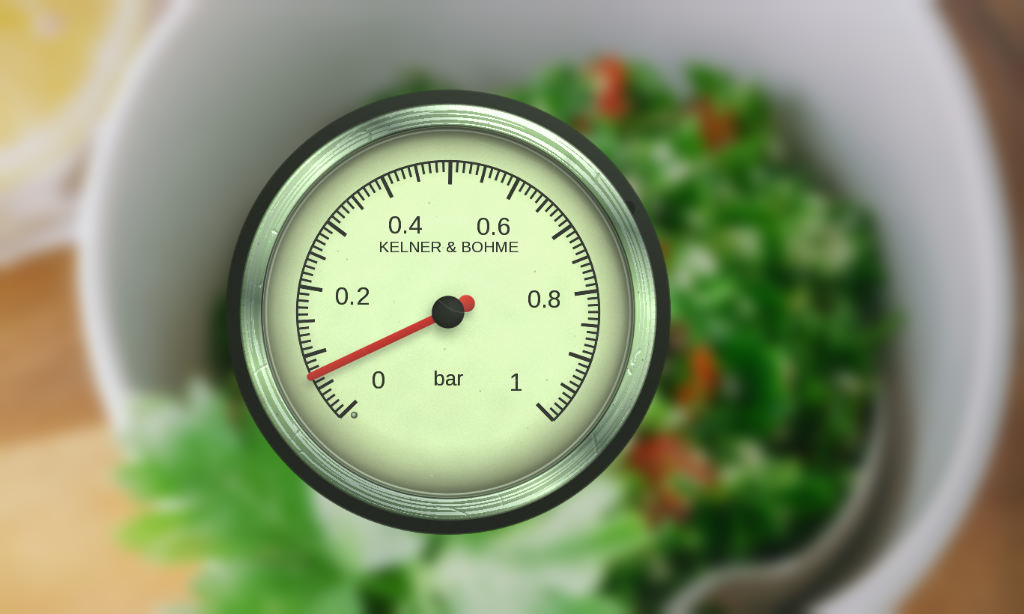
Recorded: 0.07 bar
